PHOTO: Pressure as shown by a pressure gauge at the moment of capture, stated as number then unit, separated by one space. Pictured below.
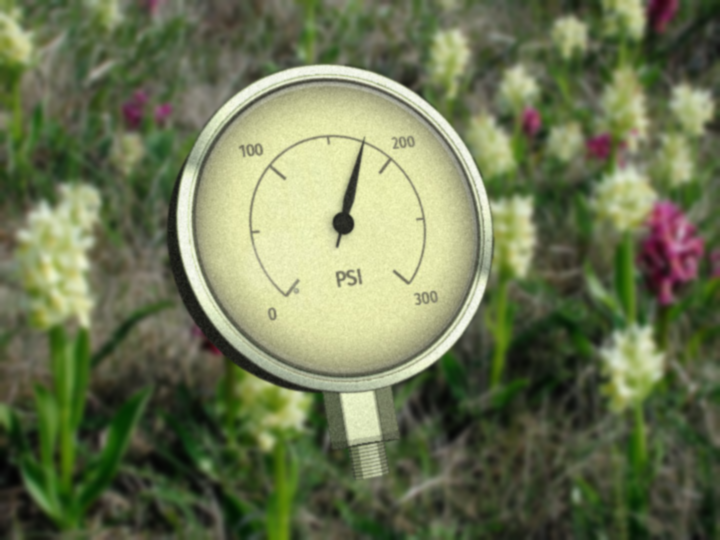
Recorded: 175 psi
